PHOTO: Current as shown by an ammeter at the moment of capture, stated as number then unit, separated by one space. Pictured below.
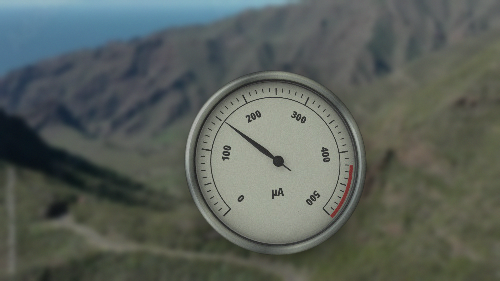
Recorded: 150 µA
